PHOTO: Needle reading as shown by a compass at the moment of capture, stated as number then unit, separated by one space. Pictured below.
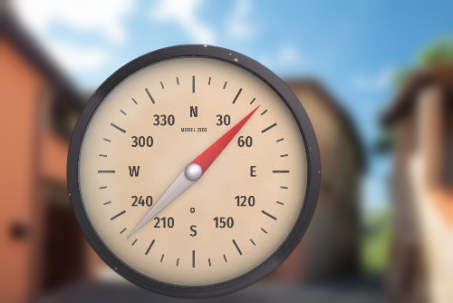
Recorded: 45 °
